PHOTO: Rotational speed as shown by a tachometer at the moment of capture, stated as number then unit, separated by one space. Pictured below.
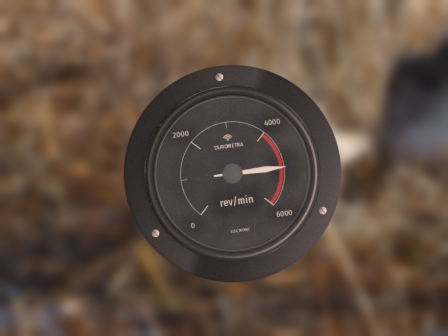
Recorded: 5000 rpm
